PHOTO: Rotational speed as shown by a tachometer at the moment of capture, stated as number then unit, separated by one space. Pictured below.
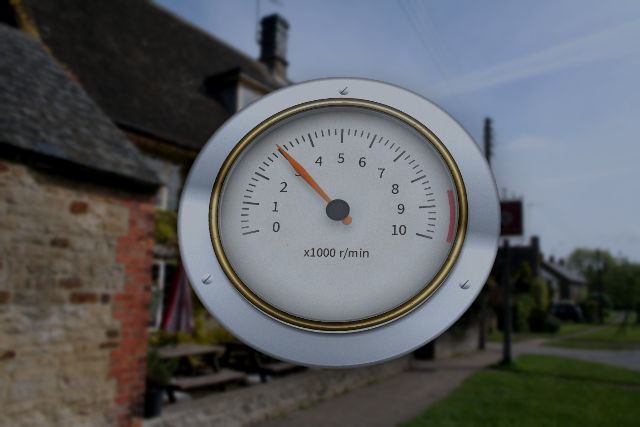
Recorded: 3000 rpm
